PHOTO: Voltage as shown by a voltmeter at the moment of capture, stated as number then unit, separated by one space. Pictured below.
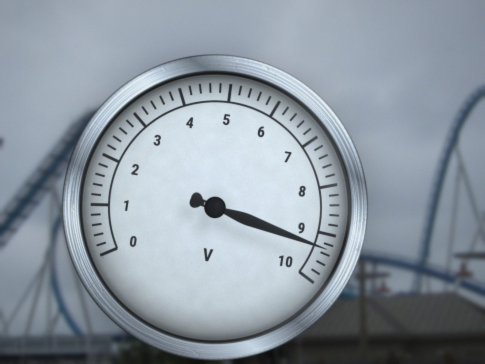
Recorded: 9.3 V
